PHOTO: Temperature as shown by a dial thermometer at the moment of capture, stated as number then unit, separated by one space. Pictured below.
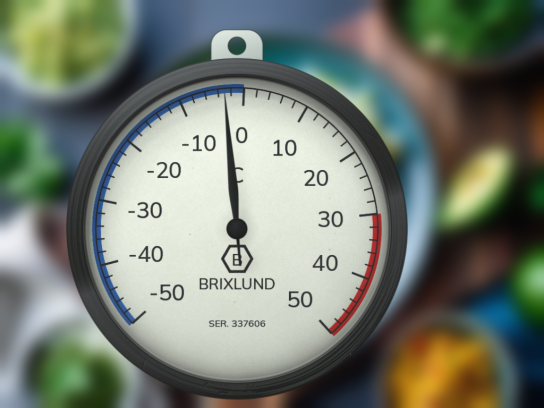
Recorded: -3 °C
